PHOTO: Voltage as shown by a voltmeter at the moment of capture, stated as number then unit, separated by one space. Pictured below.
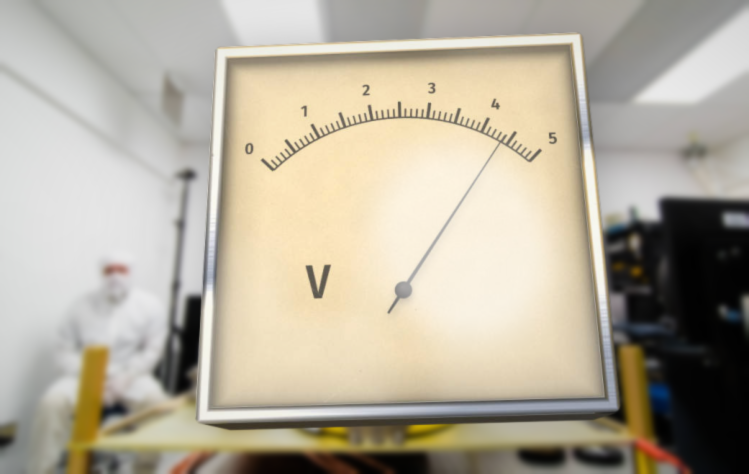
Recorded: 4.4 V
